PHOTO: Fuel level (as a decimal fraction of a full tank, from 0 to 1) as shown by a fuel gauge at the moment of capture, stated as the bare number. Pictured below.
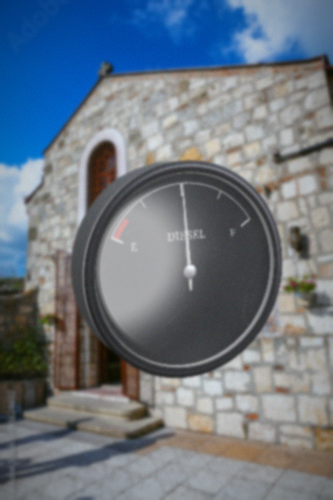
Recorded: 0.5
